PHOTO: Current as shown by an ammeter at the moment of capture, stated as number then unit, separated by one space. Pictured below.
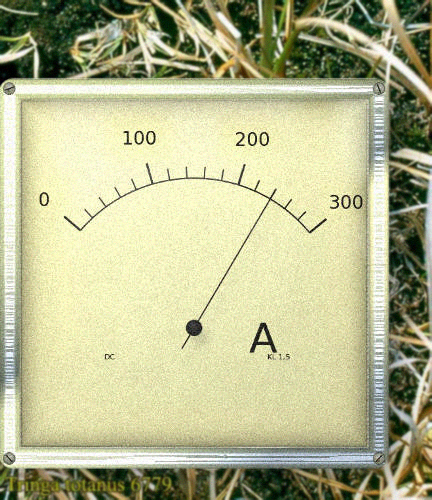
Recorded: 240 A
